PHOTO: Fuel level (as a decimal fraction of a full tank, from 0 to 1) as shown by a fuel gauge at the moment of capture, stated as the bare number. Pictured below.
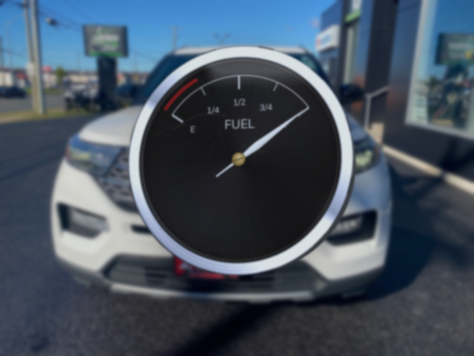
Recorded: 1
